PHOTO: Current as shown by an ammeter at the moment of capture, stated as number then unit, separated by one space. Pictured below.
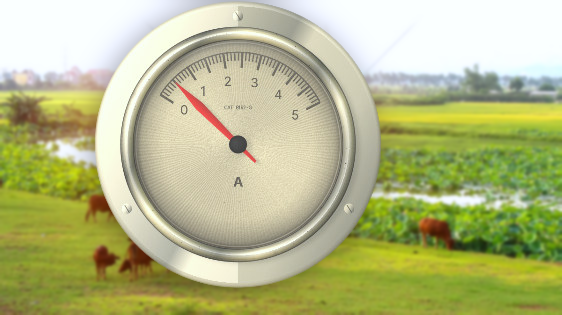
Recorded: 0.5 A
